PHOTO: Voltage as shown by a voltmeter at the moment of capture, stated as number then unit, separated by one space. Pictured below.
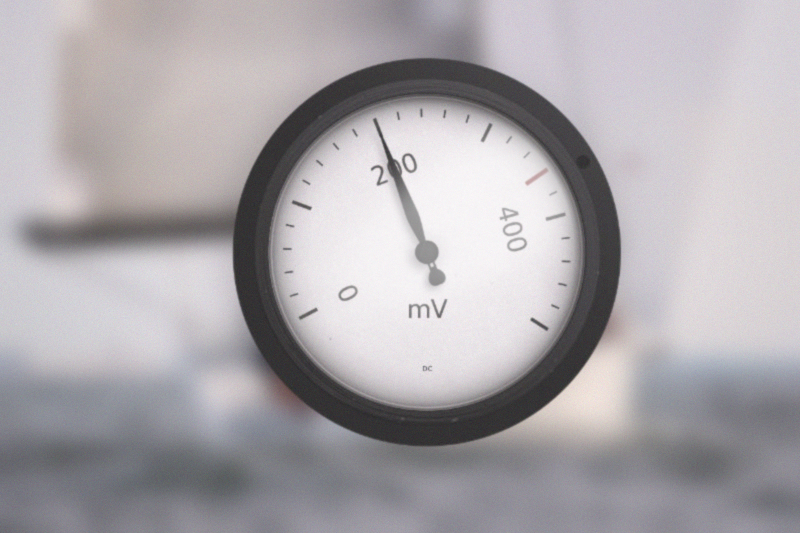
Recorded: 200 mV
